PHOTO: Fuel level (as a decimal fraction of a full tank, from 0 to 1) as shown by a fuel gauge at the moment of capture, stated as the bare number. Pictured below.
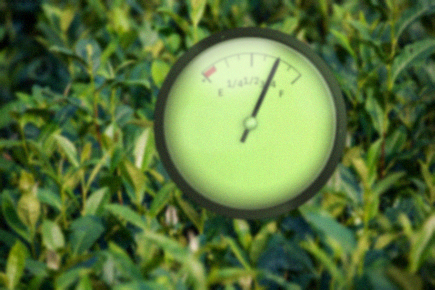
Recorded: 0.75
